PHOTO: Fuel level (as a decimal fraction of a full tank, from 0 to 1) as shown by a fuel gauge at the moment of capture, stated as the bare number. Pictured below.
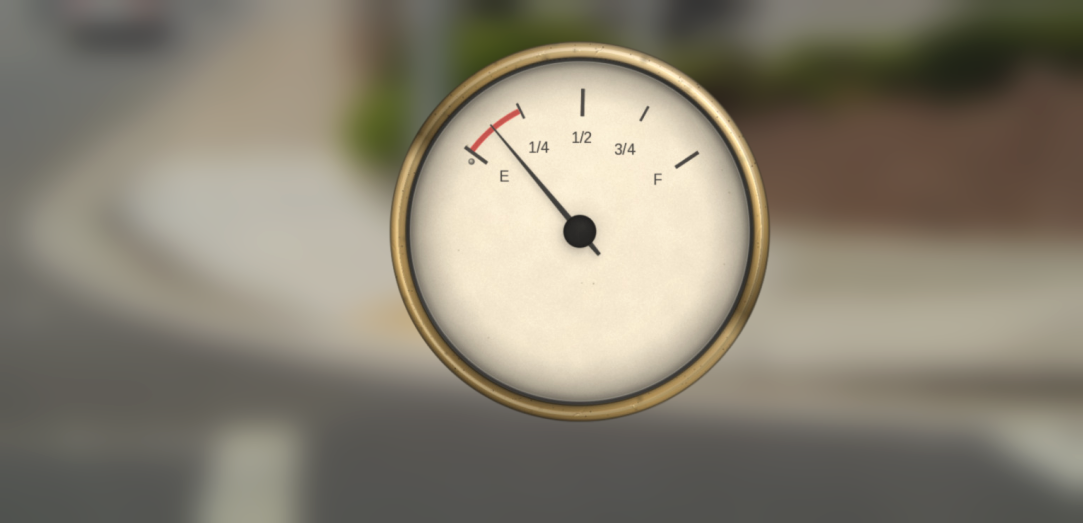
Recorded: 0.125
